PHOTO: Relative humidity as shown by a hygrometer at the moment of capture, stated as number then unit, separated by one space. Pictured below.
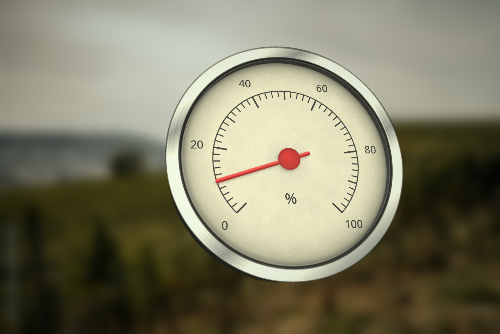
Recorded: 10 %
